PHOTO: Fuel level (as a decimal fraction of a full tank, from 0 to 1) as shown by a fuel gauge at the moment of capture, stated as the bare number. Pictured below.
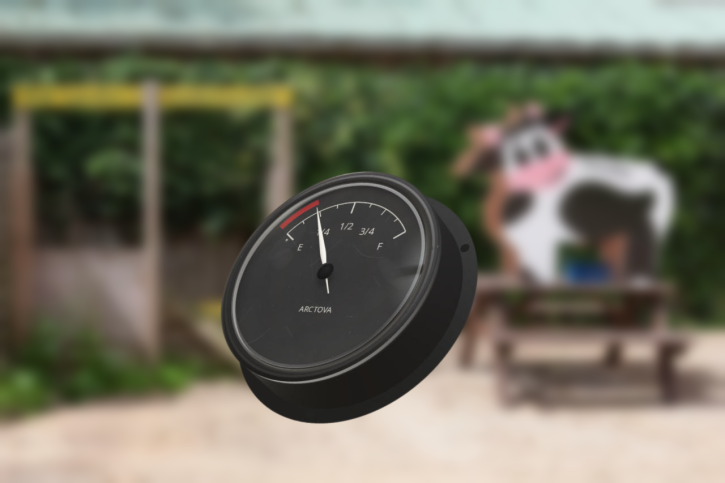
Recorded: 0.25
